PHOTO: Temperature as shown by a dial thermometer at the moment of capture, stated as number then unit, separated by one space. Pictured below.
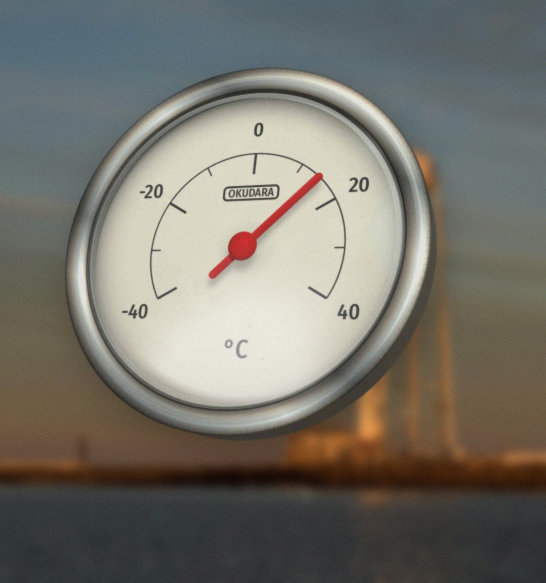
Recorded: 15 °C
